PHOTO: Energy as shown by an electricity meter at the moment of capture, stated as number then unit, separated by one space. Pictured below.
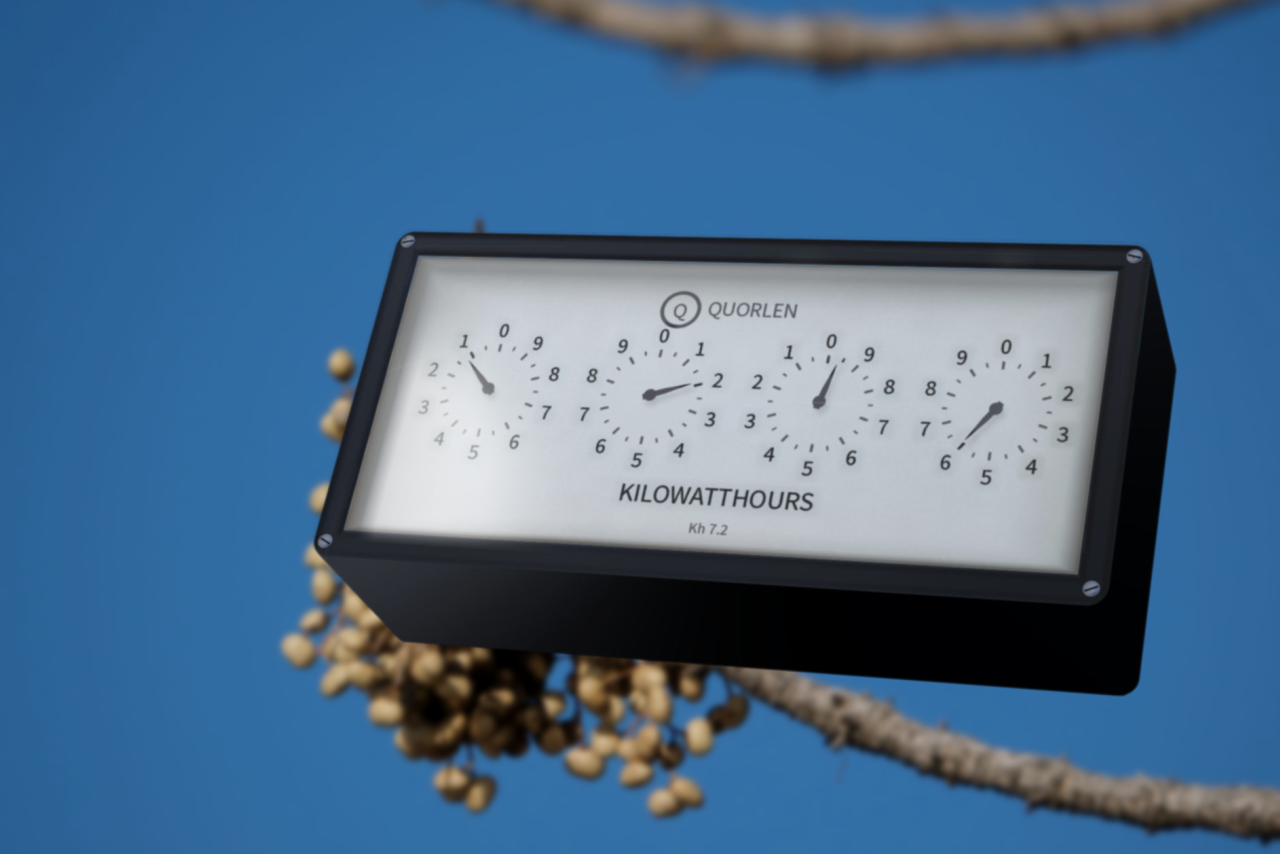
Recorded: 1196 kWh
